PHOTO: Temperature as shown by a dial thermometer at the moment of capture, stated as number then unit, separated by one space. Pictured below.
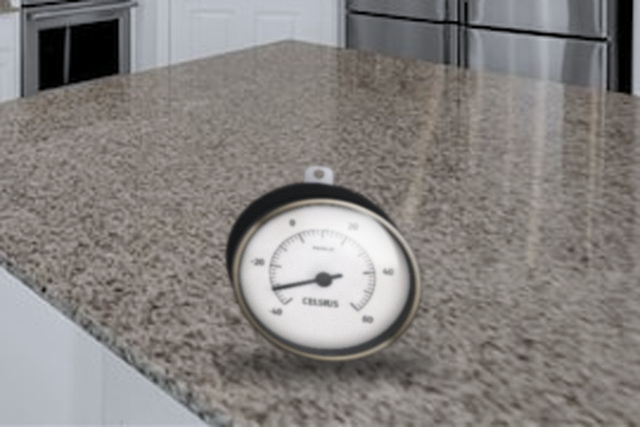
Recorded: -30 °C
